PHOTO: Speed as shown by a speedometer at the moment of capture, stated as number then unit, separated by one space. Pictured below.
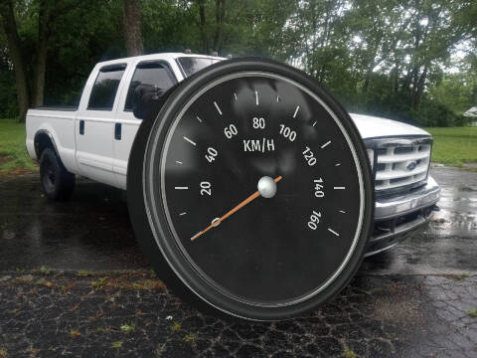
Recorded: 0 km/h
